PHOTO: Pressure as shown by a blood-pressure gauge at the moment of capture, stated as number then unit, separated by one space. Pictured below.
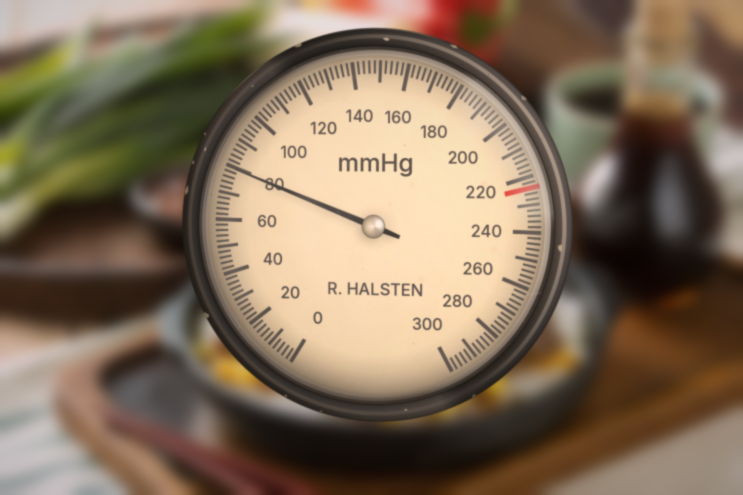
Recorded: 80 mmHg
